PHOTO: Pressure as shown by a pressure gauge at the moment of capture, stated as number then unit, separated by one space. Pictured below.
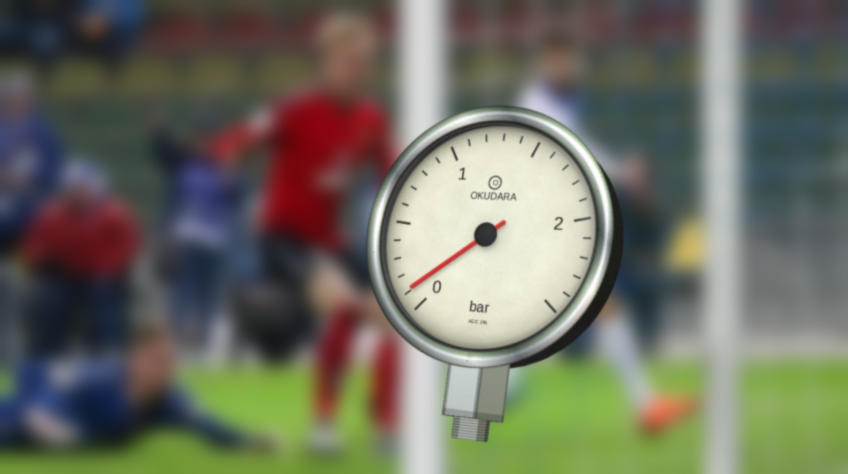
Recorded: 0.1 bar
